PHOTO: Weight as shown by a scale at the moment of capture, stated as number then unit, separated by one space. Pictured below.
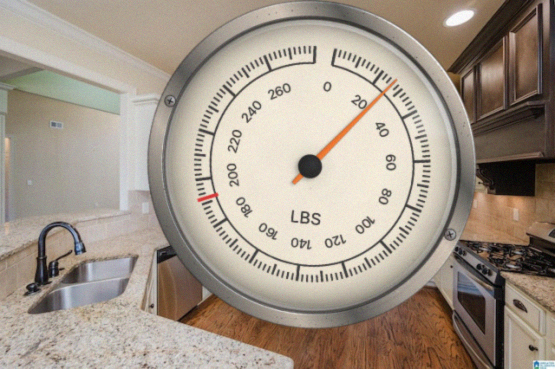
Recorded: 26 lb
